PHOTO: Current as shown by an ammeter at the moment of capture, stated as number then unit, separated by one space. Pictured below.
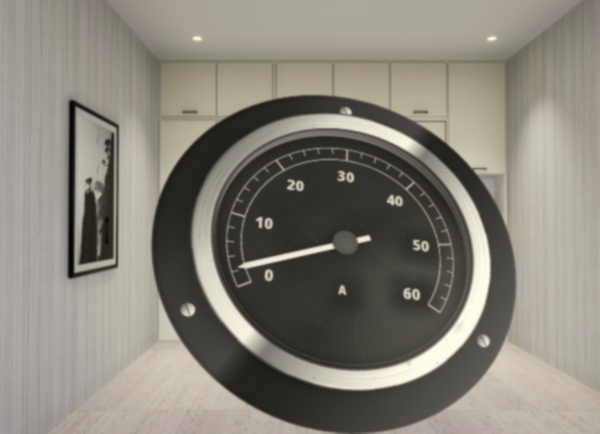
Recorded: 2 A
